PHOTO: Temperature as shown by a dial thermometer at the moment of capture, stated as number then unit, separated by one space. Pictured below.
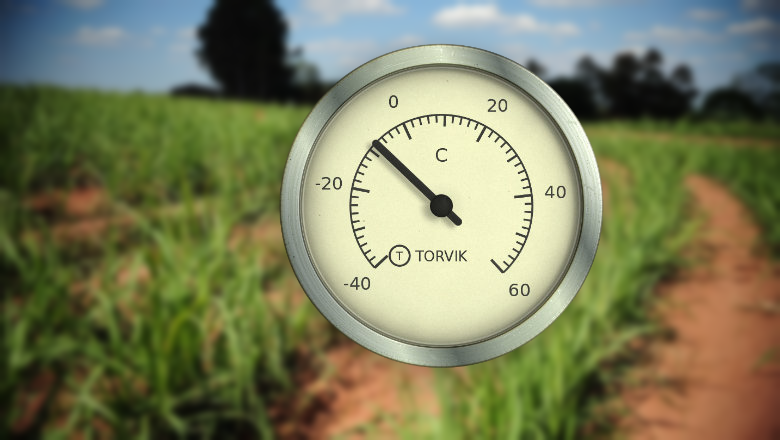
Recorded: -8 °C
